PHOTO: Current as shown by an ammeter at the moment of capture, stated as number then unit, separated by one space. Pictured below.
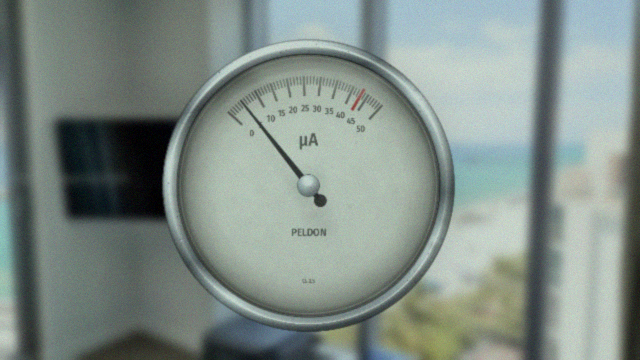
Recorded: 5 µA
